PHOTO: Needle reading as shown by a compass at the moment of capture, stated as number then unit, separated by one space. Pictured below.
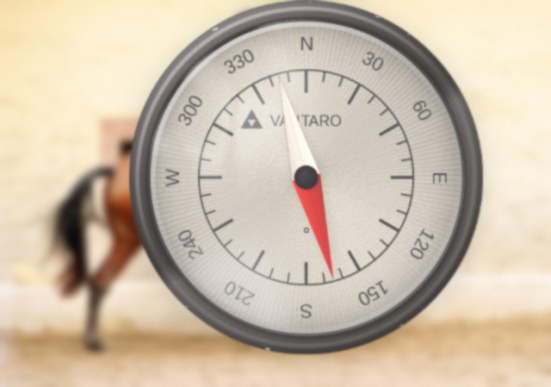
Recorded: 165 °
